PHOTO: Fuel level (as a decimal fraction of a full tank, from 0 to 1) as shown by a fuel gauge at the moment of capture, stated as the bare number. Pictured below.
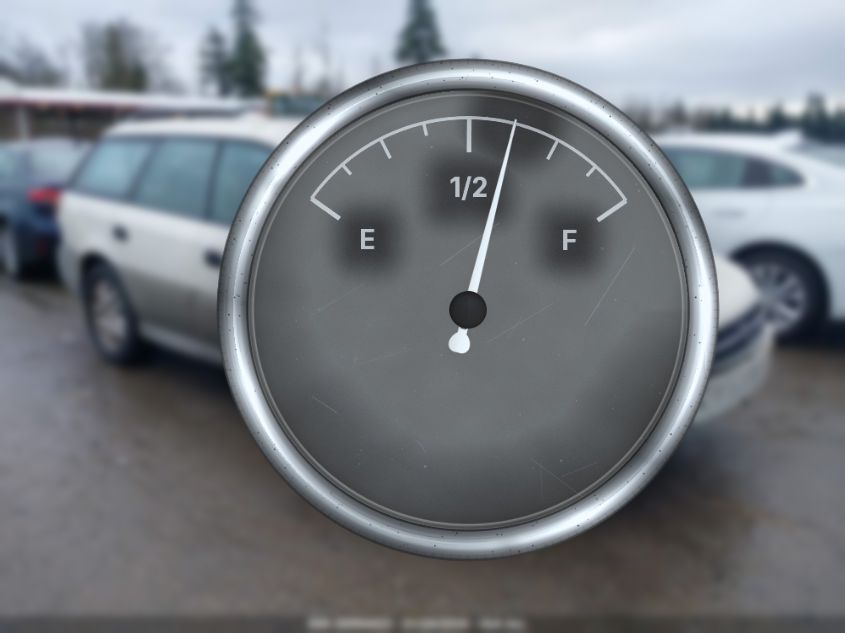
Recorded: 0.625
